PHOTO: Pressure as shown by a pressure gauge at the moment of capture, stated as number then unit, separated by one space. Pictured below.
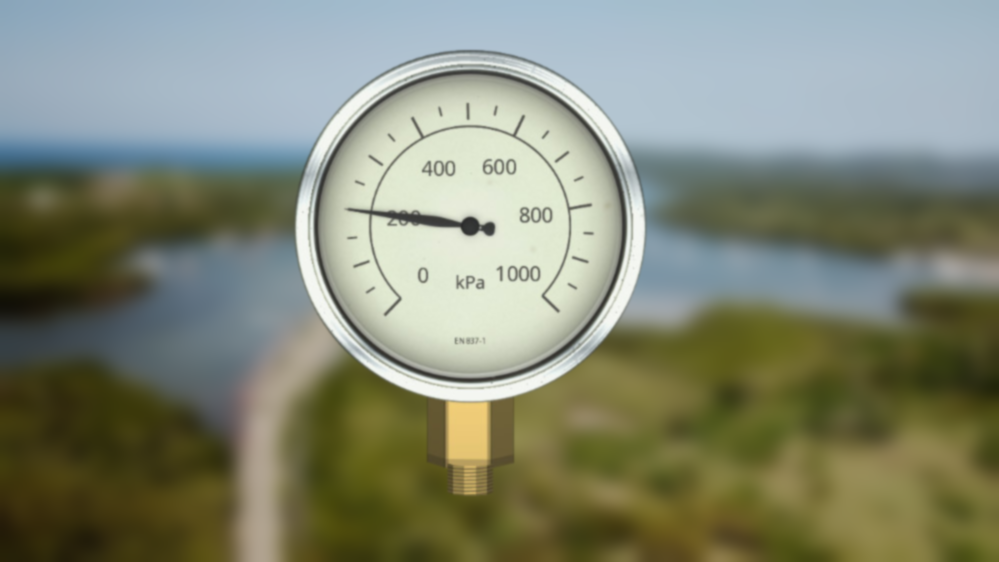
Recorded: 200 kPa
